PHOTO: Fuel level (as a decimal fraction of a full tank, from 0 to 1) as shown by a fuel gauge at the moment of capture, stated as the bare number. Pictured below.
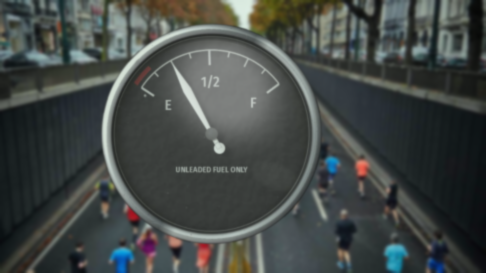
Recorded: 0.25
